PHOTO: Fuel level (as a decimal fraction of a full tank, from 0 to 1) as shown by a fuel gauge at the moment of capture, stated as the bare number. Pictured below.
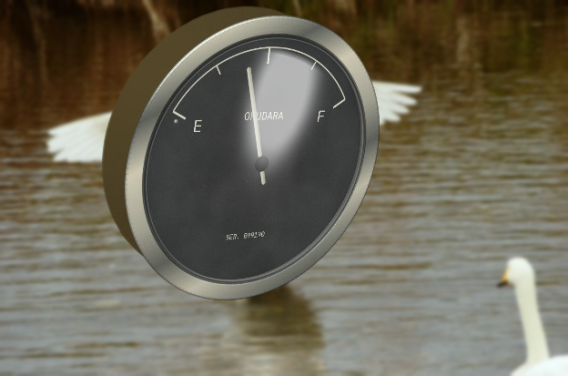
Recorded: 0.375
